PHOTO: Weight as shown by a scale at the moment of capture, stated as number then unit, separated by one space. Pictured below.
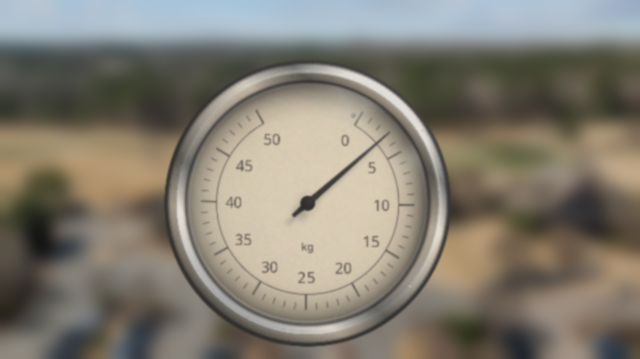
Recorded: 3 kg
